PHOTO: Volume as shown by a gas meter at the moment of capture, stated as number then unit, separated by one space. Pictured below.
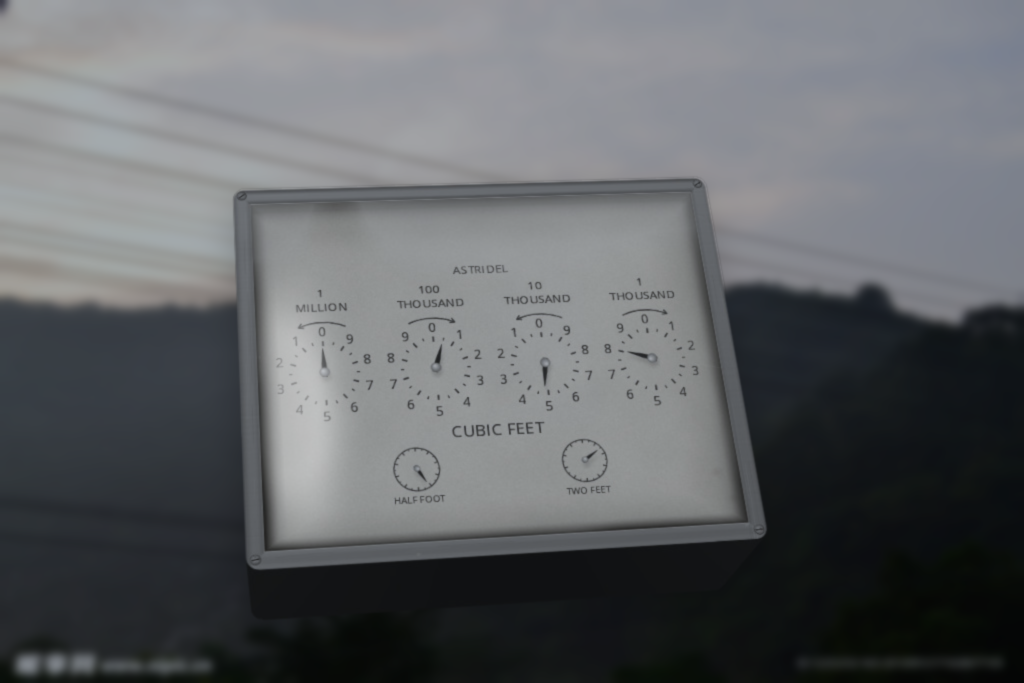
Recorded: 4800 ft³
